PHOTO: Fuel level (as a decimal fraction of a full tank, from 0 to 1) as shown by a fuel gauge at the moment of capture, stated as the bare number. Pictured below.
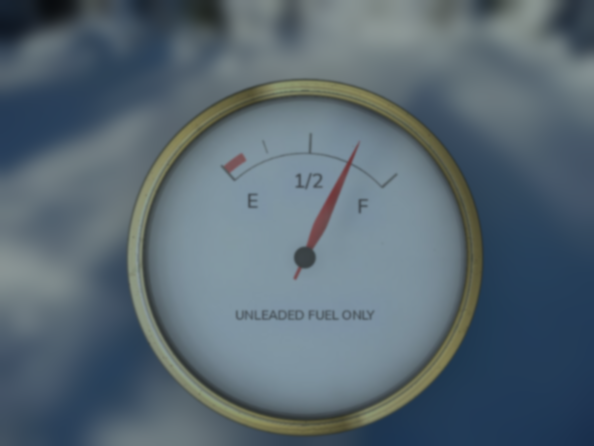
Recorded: 0.75
